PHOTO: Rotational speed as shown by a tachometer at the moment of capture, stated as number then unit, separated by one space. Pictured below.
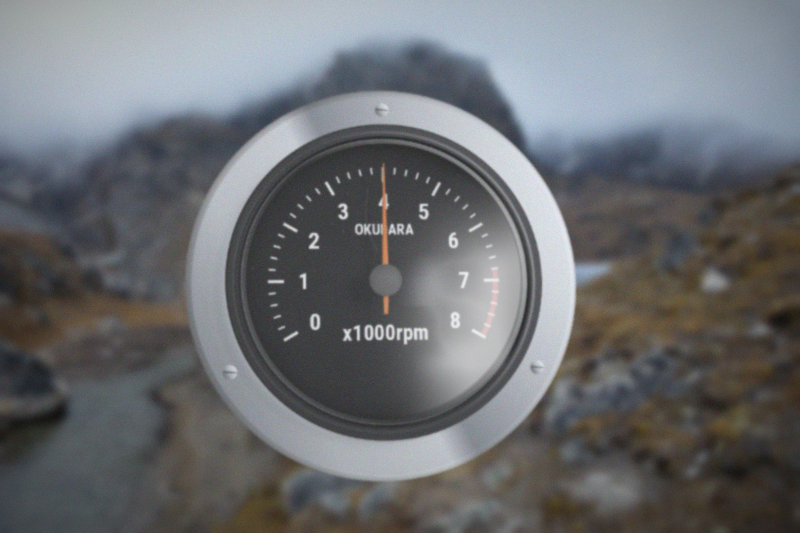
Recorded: 4000 rpm
